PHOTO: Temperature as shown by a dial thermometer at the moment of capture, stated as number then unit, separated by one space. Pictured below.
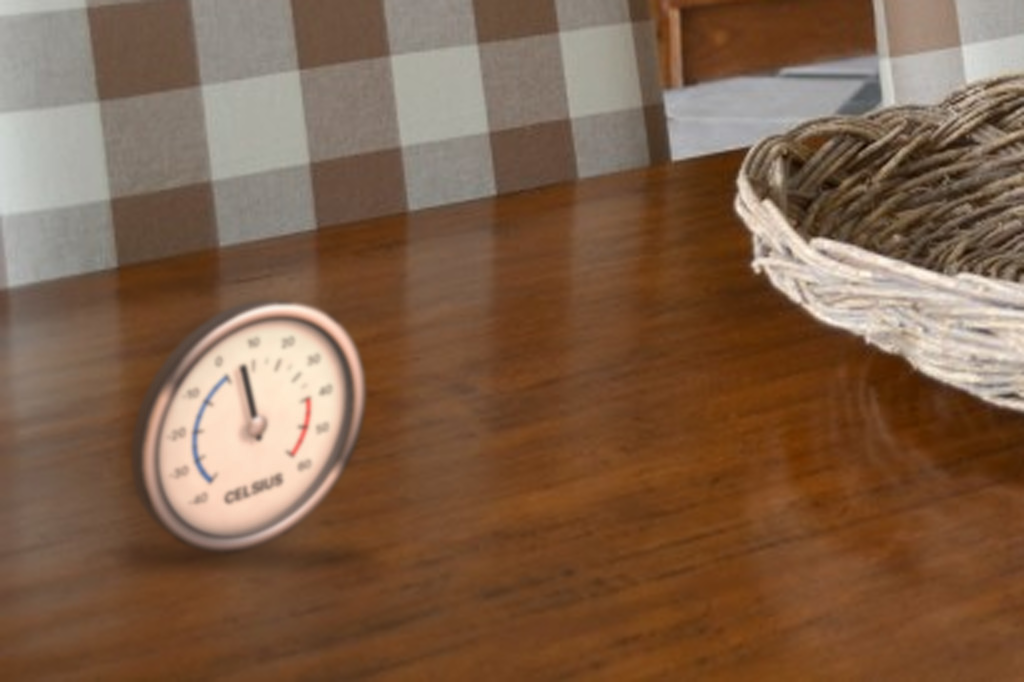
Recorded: 5 °C
